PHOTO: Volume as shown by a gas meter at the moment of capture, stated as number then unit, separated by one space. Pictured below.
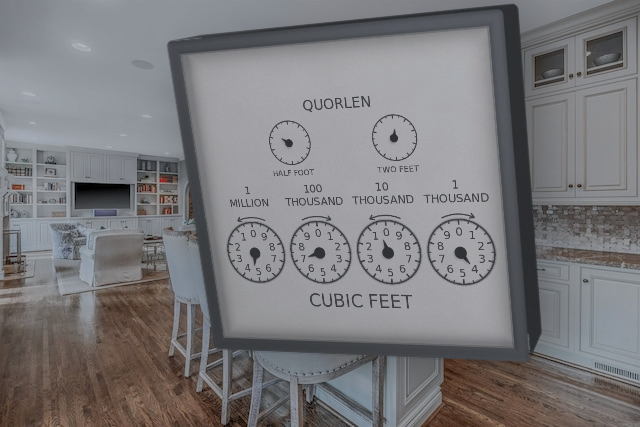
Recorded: 470400 ft³
